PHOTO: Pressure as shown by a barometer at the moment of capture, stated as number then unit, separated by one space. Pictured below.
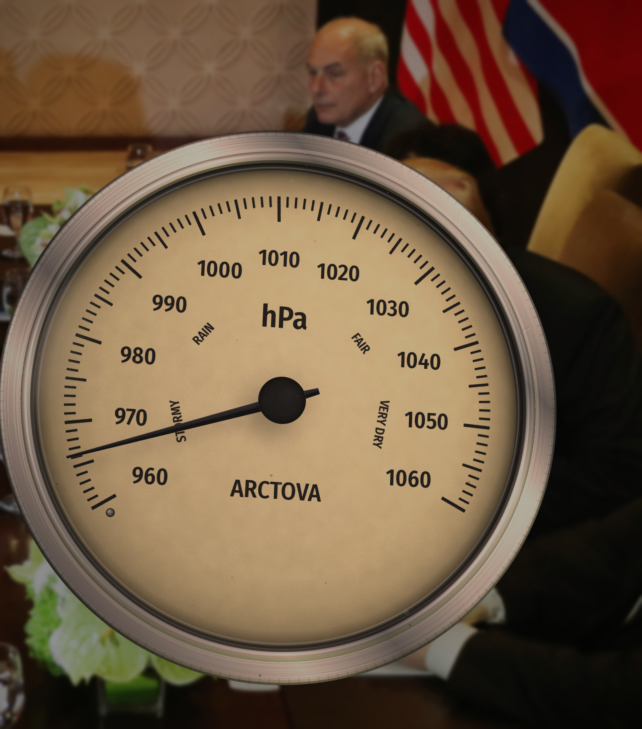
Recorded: 966 hPa
